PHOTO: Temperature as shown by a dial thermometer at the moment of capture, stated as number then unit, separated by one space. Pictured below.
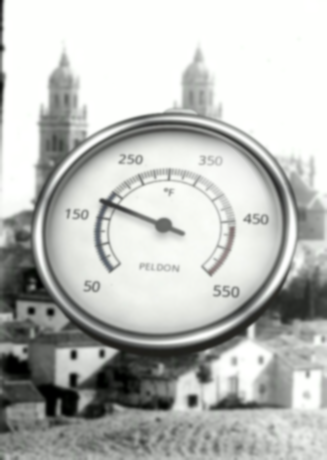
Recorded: 175 °F
